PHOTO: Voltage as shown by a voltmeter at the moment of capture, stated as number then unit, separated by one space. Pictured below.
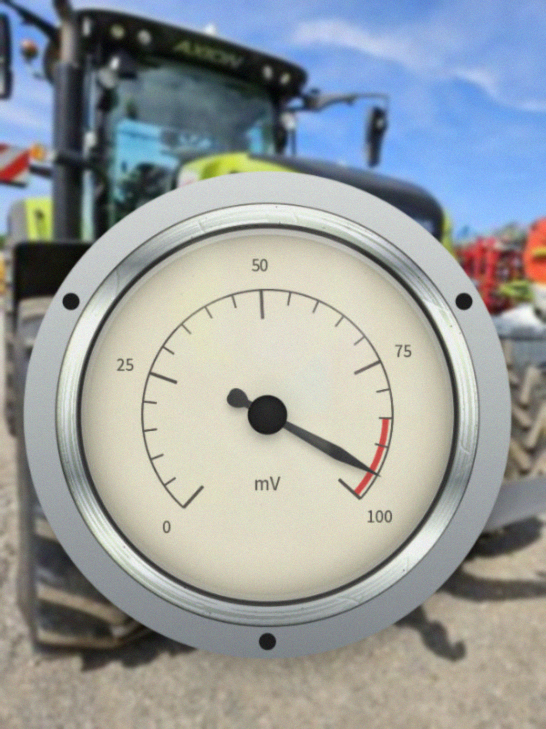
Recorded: 95 mV
